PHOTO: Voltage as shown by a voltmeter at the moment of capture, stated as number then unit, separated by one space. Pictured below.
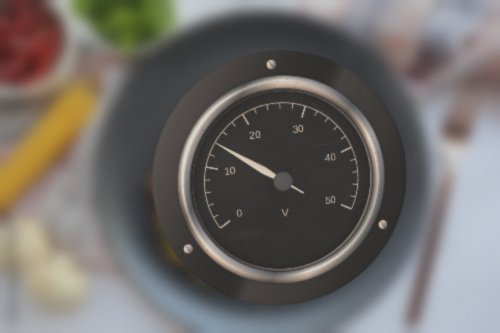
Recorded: 14 V
